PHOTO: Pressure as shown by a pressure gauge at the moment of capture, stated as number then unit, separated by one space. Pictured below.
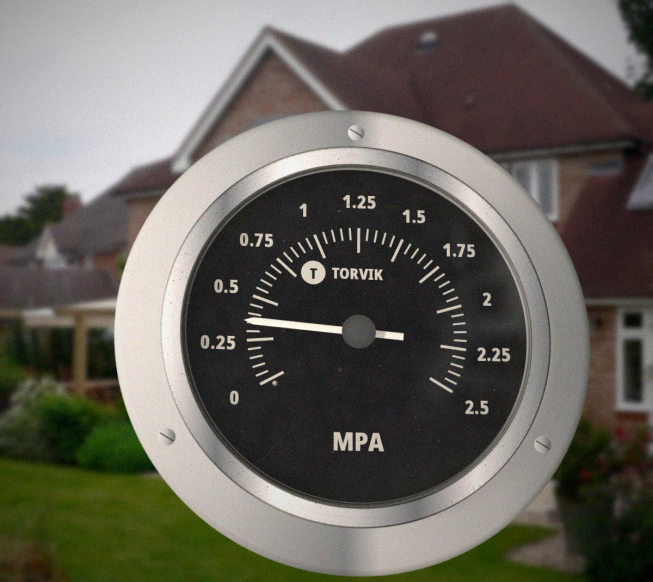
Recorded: 0.35 MPa
